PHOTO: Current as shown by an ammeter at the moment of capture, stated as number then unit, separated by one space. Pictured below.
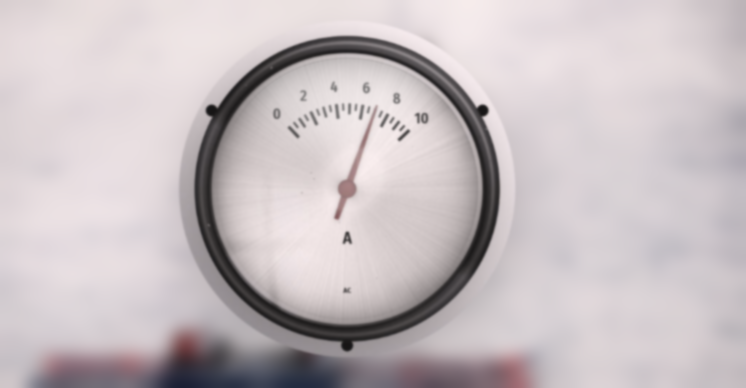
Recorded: 7 A
